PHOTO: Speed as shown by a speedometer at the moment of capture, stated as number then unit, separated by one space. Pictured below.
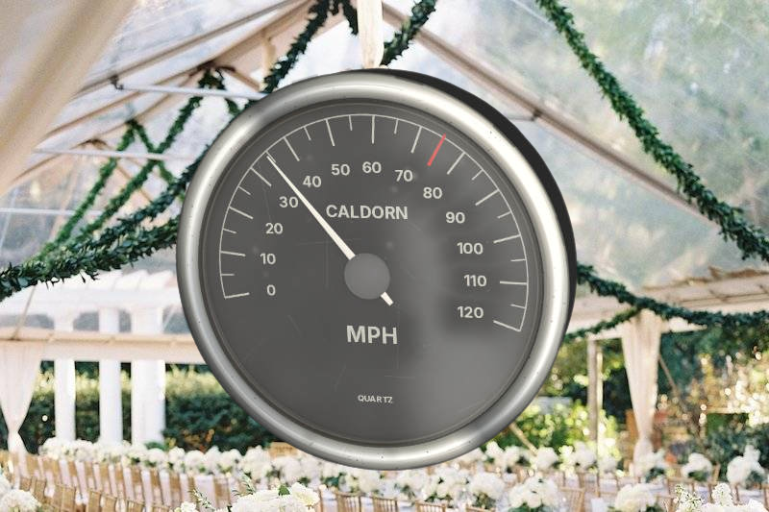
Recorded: 35 mph
